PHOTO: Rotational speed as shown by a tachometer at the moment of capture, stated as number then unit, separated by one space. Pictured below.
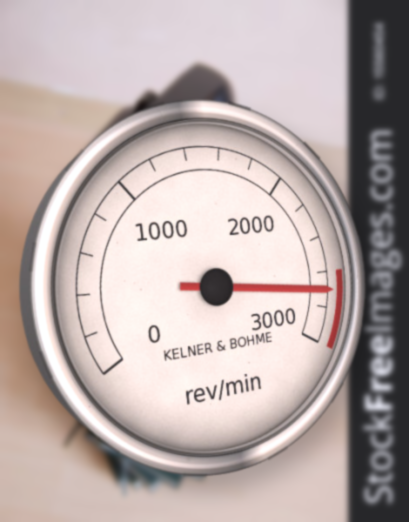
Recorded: 2700 rpm
